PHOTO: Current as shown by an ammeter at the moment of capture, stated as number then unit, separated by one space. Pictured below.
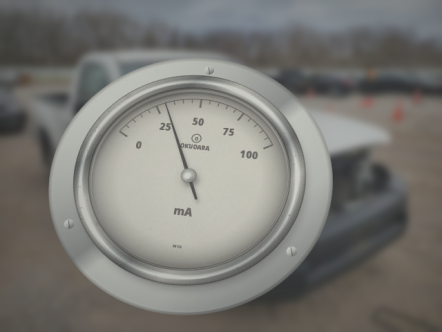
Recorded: 30 mA
